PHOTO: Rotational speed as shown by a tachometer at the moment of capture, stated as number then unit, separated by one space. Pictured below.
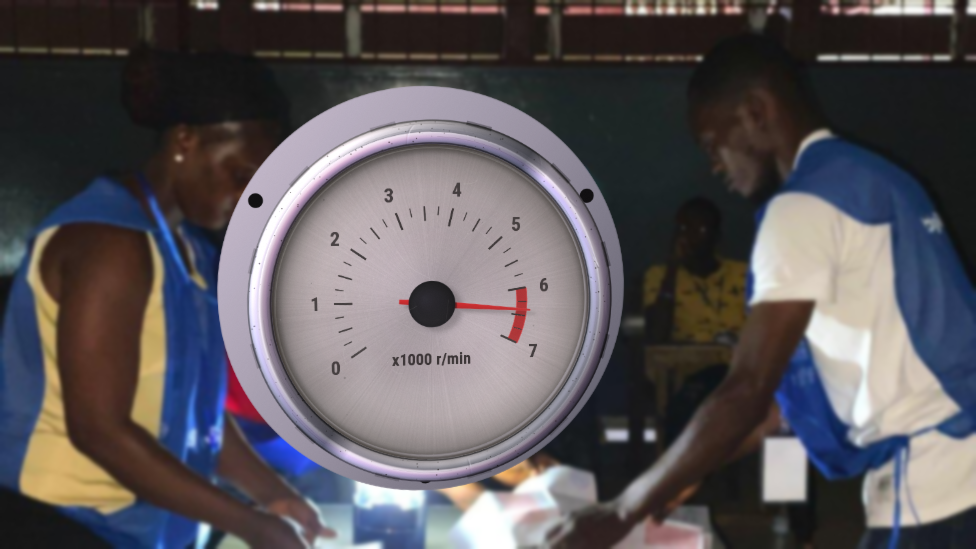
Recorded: 6375 rpm
